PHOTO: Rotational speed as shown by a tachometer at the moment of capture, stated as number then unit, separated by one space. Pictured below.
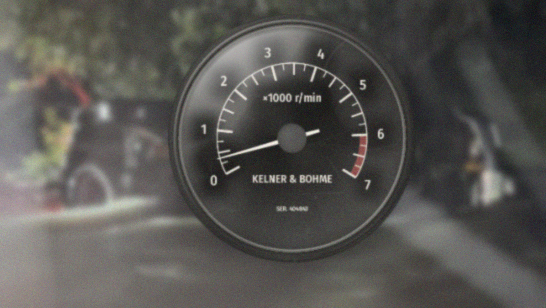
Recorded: 375 rpm
